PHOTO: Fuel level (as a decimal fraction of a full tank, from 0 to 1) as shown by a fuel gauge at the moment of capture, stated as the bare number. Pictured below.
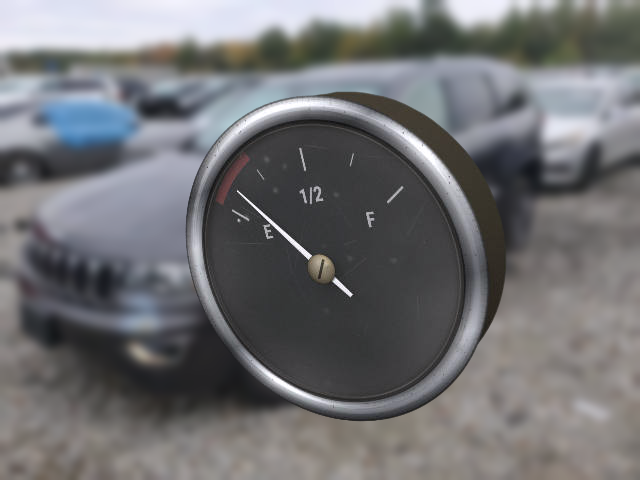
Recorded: 0.125
